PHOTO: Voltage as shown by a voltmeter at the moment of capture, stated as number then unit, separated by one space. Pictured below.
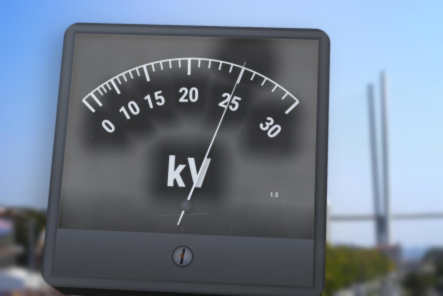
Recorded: 25 kV
